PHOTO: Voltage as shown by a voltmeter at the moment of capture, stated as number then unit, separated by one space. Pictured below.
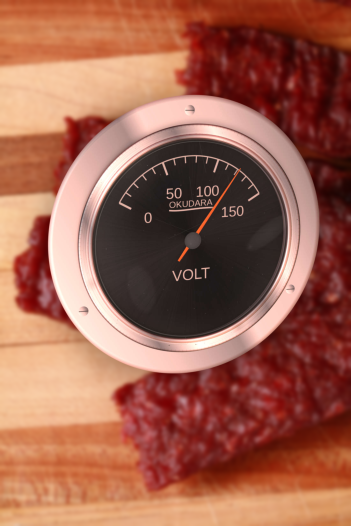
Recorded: 120 V
